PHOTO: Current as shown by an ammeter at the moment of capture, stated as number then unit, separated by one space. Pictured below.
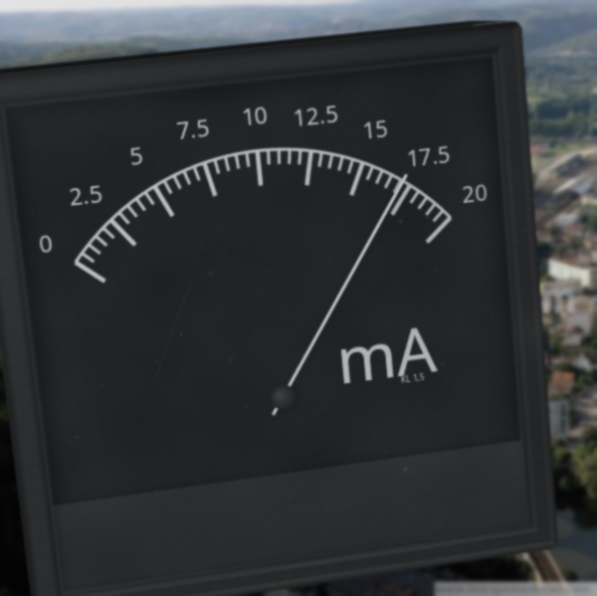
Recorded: 17 mA
